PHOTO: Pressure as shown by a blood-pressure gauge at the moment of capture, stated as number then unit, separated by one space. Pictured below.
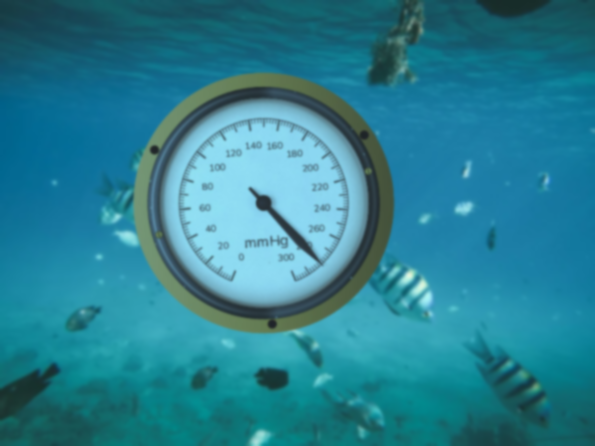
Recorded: 280 mmHg
